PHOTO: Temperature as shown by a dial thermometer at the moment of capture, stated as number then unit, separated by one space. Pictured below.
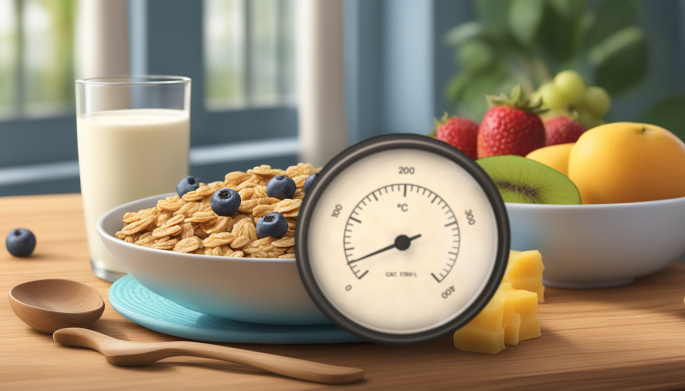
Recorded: 30 °C
